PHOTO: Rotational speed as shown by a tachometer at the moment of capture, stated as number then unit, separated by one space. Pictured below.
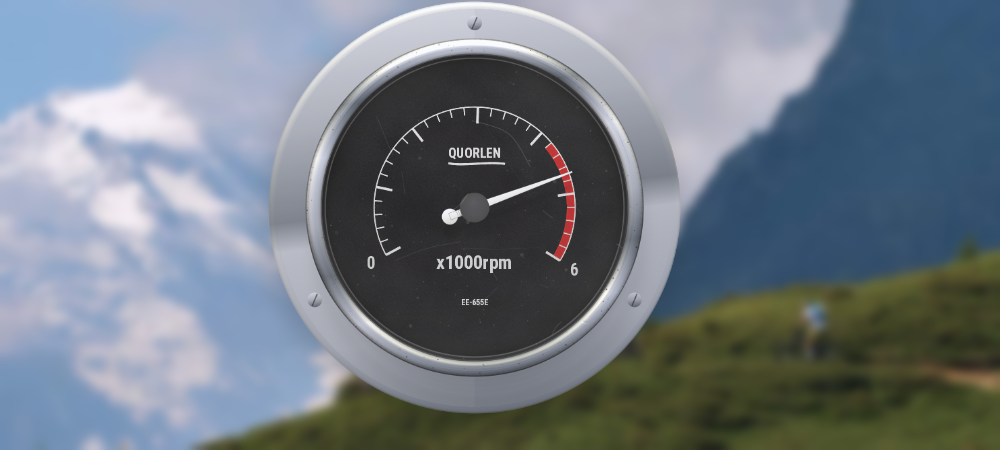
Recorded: 4700 rpm
